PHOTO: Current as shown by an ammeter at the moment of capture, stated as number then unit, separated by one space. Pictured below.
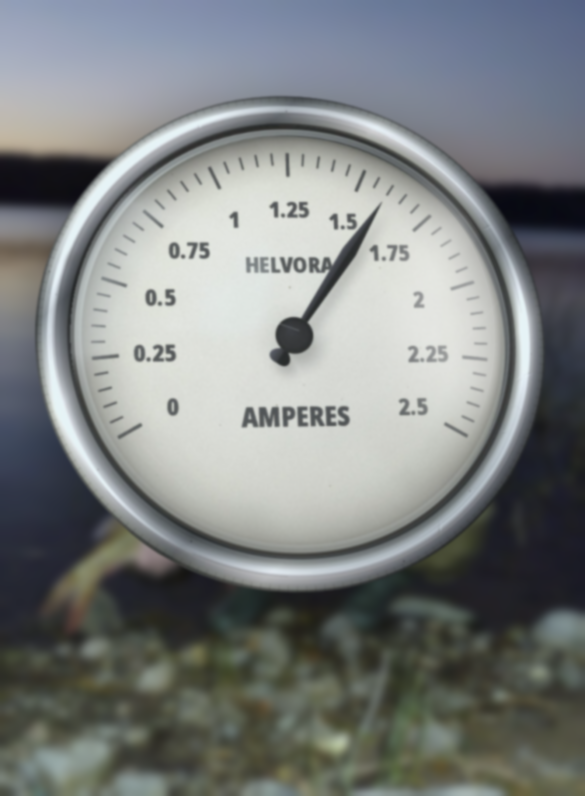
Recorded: 1.6 A
